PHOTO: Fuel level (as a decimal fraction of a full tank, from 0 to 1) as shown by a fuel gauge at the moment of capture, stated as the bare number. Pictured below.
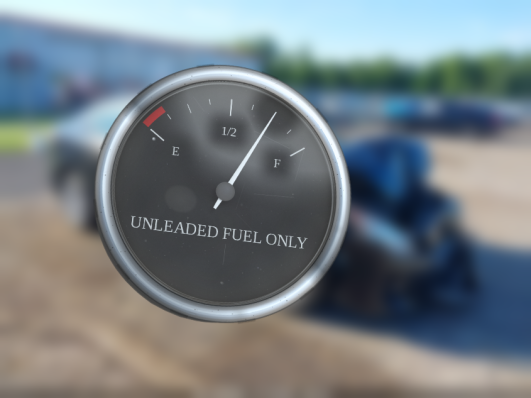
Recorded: 0.75
